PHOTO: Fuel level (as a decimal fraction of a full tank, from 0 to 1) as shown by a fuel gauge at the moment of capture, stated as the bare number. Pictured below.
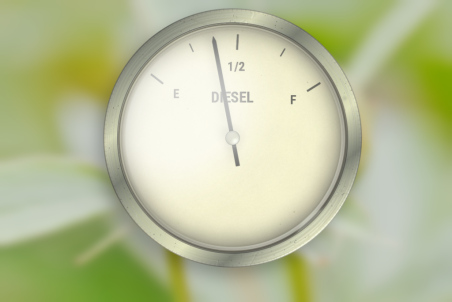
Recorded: 0.375
